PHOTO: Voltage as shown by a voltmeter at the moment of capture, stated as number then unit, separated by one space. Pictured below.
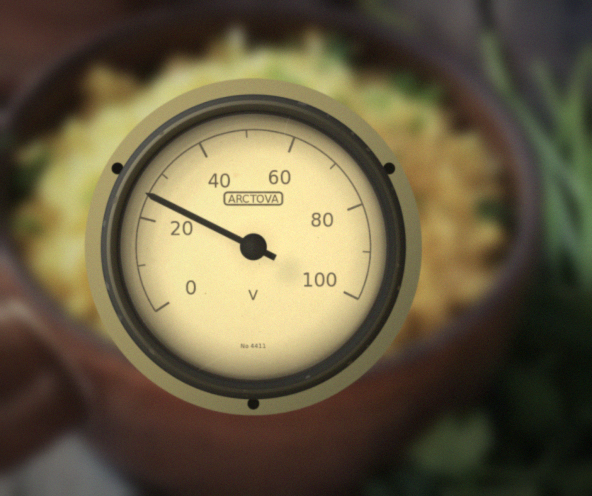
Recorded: 25 V
